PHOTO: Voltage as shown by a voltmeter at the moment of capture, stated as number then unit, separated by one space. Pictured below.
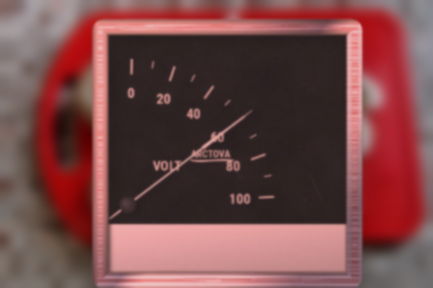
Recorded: 60 V
